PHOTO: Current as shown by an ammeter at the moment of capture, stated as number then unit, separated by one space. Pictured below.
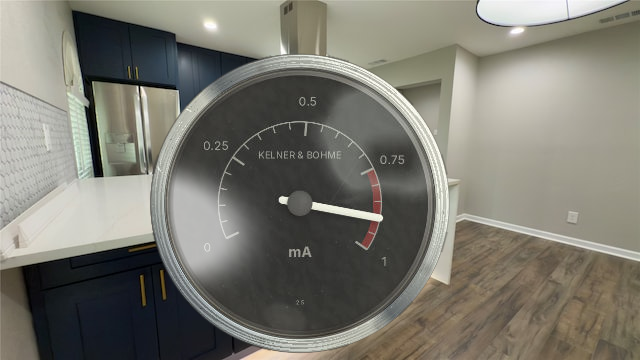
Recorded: 0.9 mA
